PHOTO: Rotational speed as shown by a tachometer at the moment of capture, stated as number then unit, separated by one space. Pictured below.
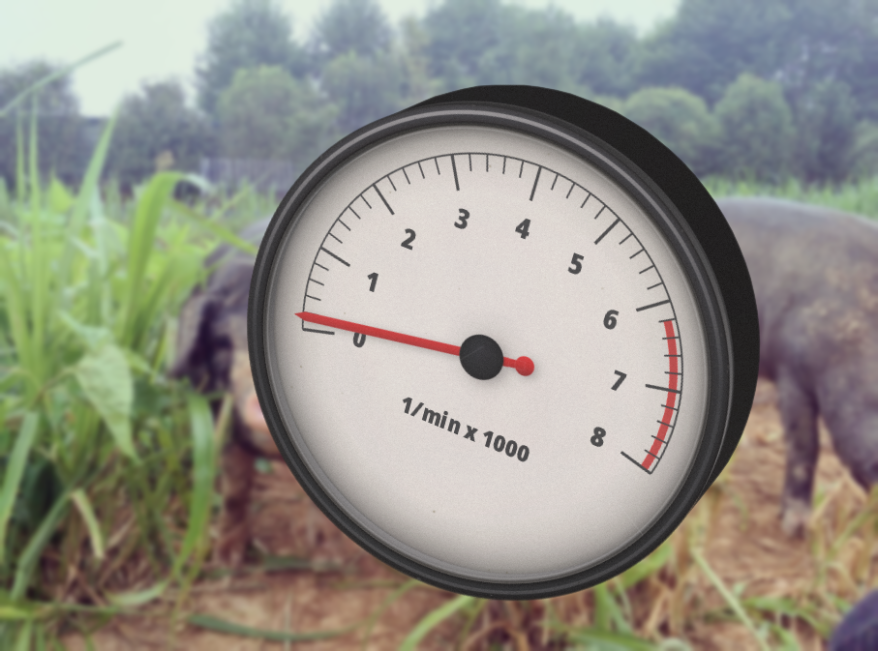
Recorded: 200 rpm
